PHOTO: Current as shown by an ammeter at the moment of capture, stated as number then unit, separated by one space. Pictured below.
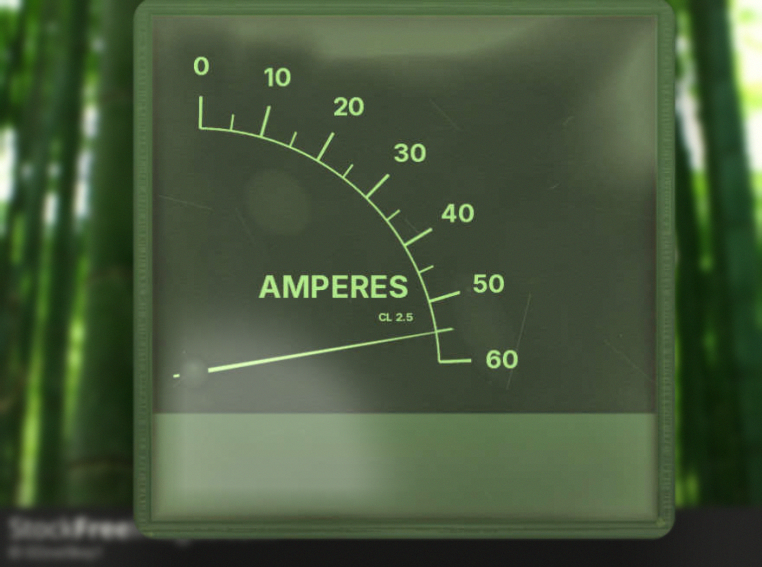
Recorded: 55 A
